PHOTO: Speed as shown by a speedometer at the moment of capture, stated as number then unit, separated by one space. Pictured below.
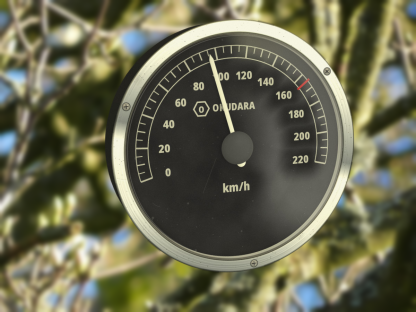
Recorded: 95 km/h
